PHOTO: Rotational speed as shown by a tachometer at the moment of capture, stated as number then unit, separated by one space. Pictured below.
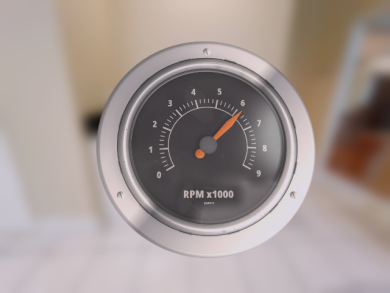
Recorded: 6200 rpm
